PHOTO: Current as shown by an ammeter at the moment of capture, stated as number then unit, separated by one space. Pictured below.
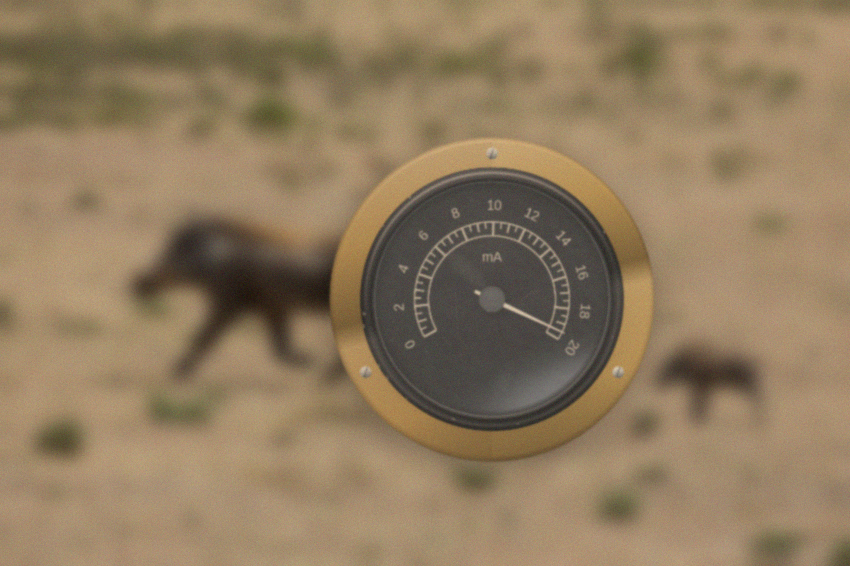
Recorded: 19.5 mA
